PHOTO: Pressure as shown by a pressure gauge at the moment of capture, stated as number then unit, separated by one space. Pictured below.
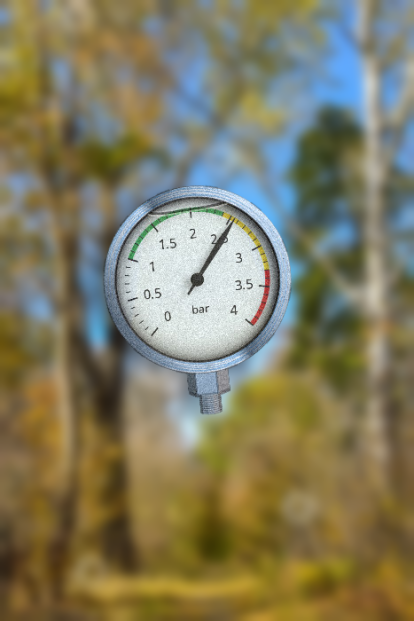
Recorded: 2.55 bar
